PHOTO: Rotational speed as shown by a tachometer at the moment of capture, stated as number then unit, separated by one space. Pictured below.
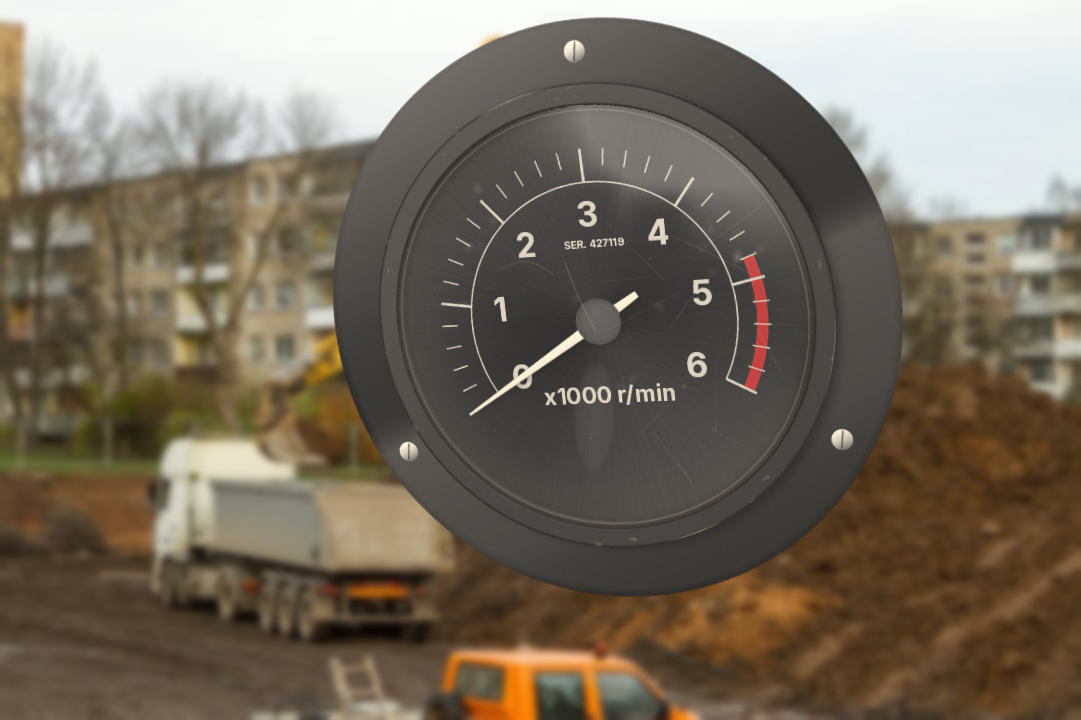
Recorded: 0 rpm
